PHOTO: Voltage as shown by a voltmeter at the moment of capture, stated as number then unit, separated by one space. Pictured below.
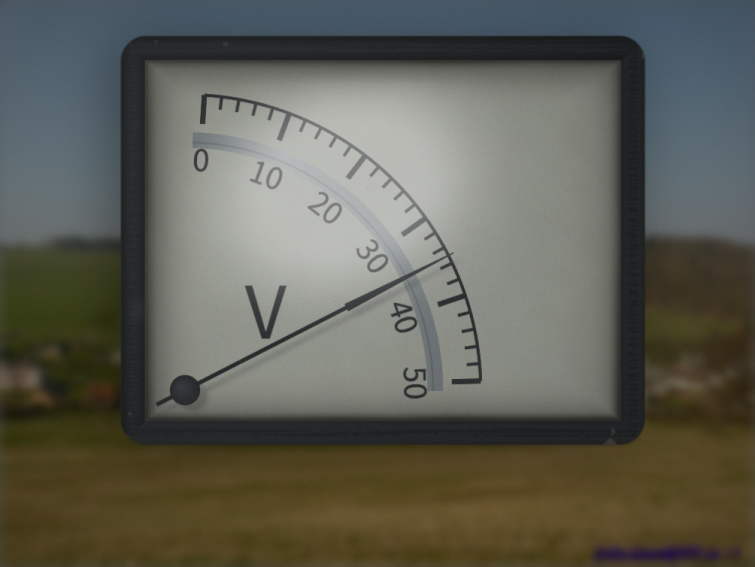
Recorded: 35 V
